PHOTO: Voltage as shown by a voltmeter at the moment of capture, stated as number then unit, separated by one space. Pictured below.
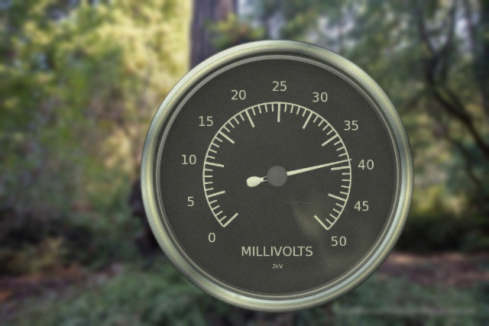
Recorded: 39 mV
